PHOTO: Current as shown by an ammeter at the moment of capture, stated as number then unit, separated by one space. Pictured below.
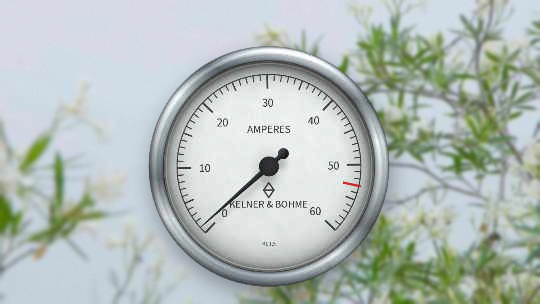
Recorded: 1 A
